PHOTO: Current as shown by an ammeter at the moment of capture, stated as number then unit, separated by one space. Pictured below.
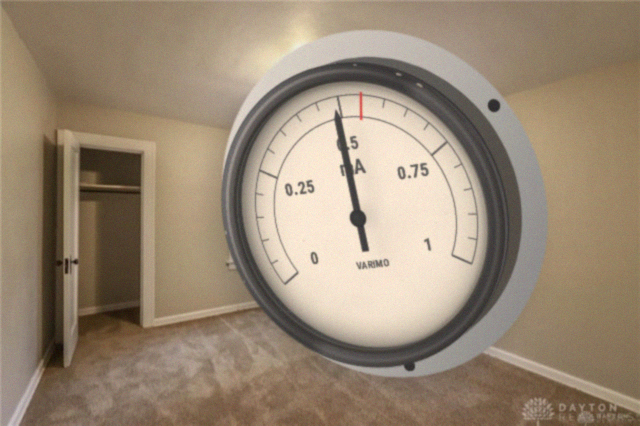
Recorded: 0.5 mA
